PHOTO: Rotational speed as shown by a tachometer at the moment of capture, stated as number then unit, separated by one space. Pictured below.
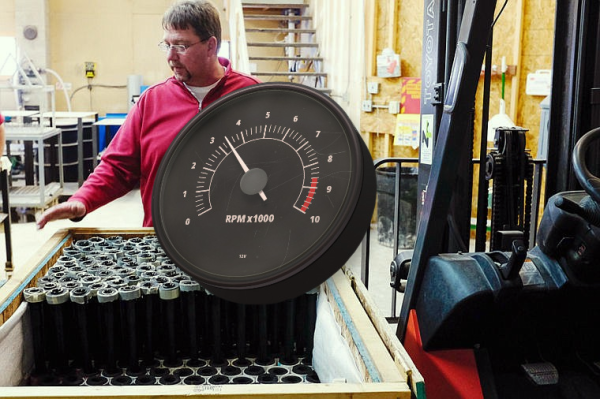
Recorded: 3400 rpm
